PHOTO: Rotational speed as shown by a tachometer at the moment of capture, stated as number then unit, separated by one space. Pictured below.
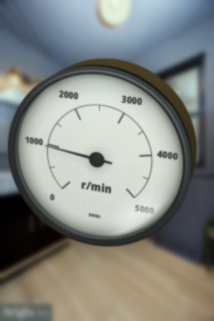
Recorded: 1000 rpm
